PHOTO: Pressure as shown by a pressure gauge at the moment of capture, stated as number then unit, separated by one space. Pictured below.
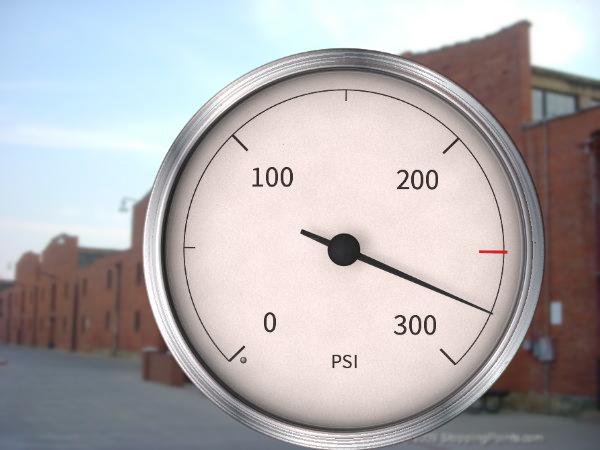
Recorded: 275 psi
